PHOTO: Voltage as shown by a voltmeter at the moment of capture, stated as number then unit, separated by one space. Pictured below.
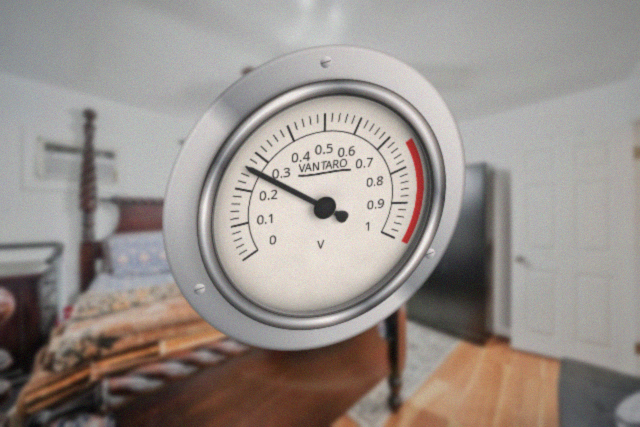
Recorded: 0.26 V
